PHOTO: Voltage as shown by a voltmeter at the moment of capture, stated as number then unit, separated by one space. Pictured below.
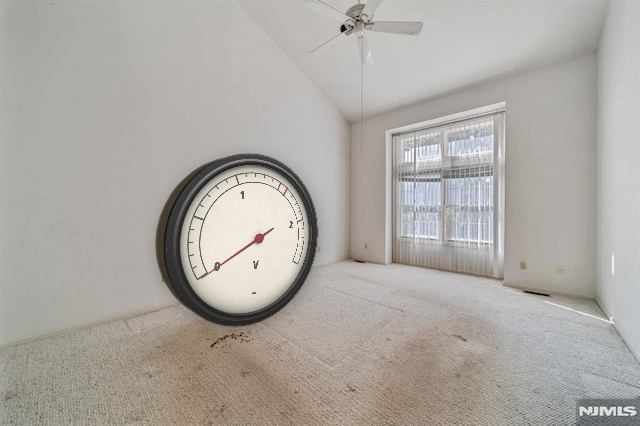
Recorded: 0 V
